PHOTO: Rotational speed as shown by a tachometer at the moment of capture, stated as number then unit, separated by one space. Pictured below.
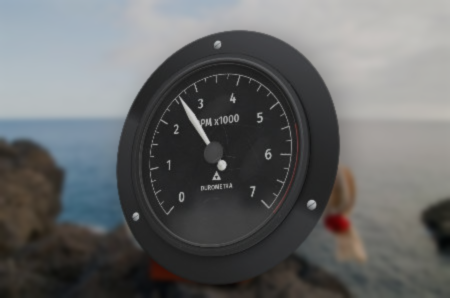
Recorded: 2625 rpm
